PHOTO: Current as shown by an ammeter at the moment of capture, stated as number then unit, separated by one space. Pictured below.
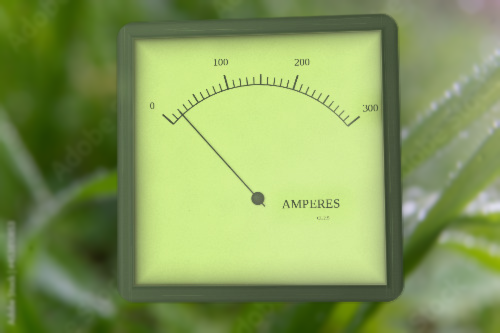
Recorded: 20 A
